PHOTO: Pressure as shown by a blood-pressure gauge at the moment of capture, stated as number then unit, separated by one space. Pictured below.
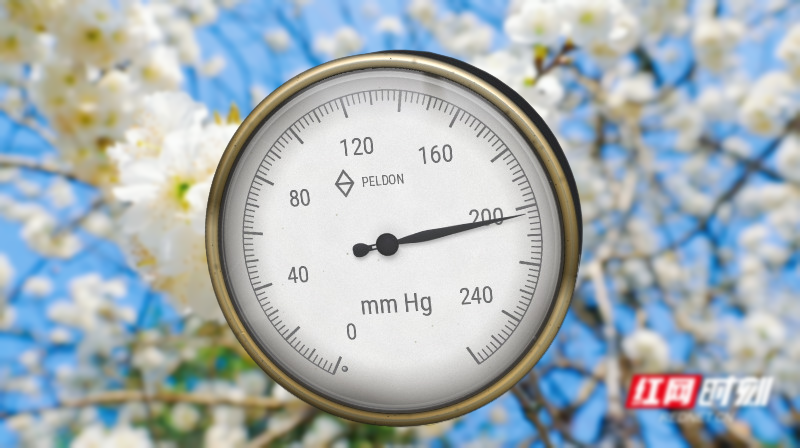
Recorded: 202 mmHg
